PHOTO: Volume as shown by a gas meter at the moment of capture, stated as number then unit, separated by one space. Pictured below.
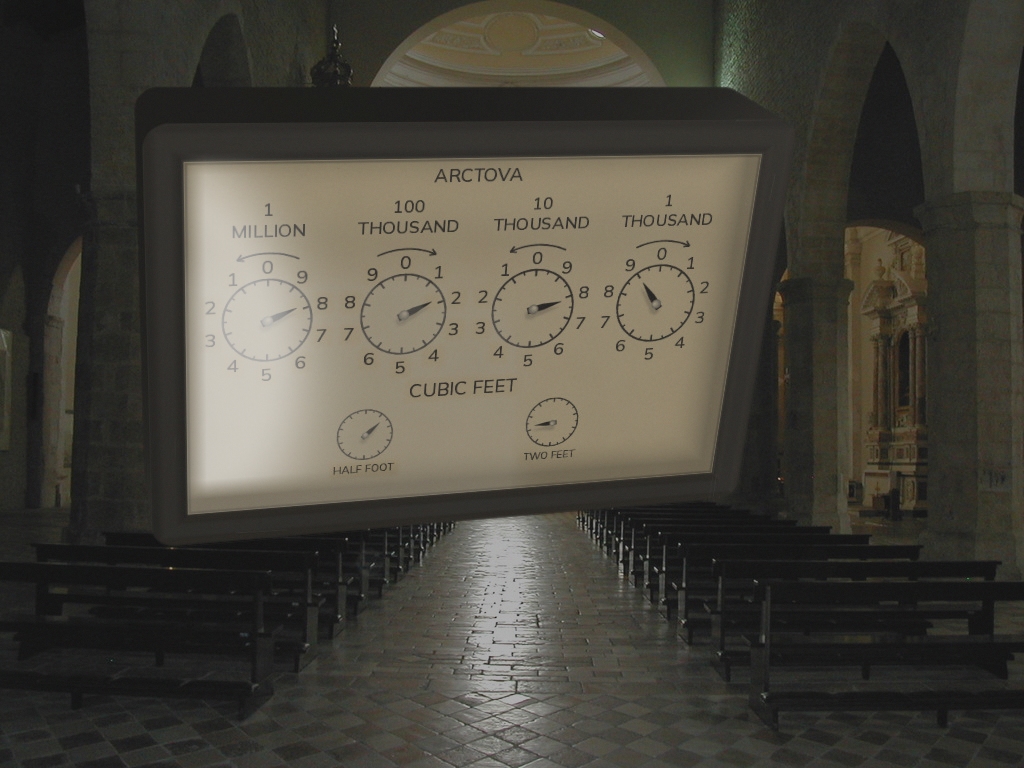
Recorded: 817900 ft³
